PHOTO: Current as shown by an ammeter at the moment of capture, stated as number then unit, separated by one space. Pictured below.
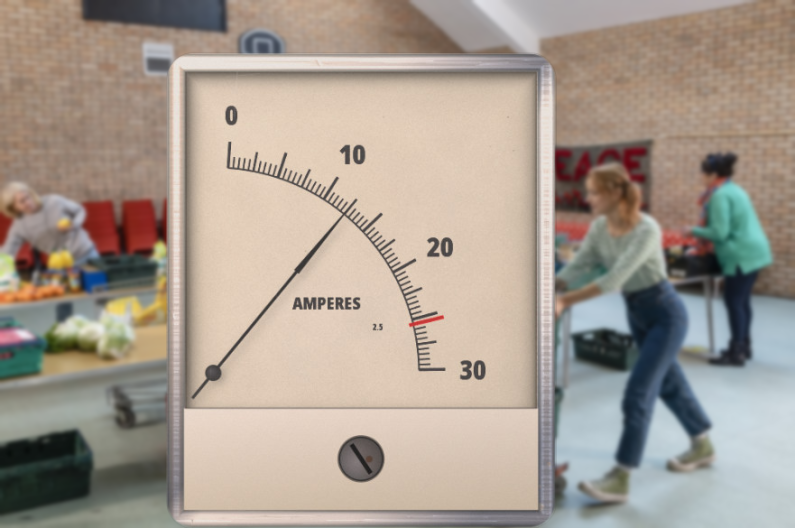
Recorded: 12.5 A
